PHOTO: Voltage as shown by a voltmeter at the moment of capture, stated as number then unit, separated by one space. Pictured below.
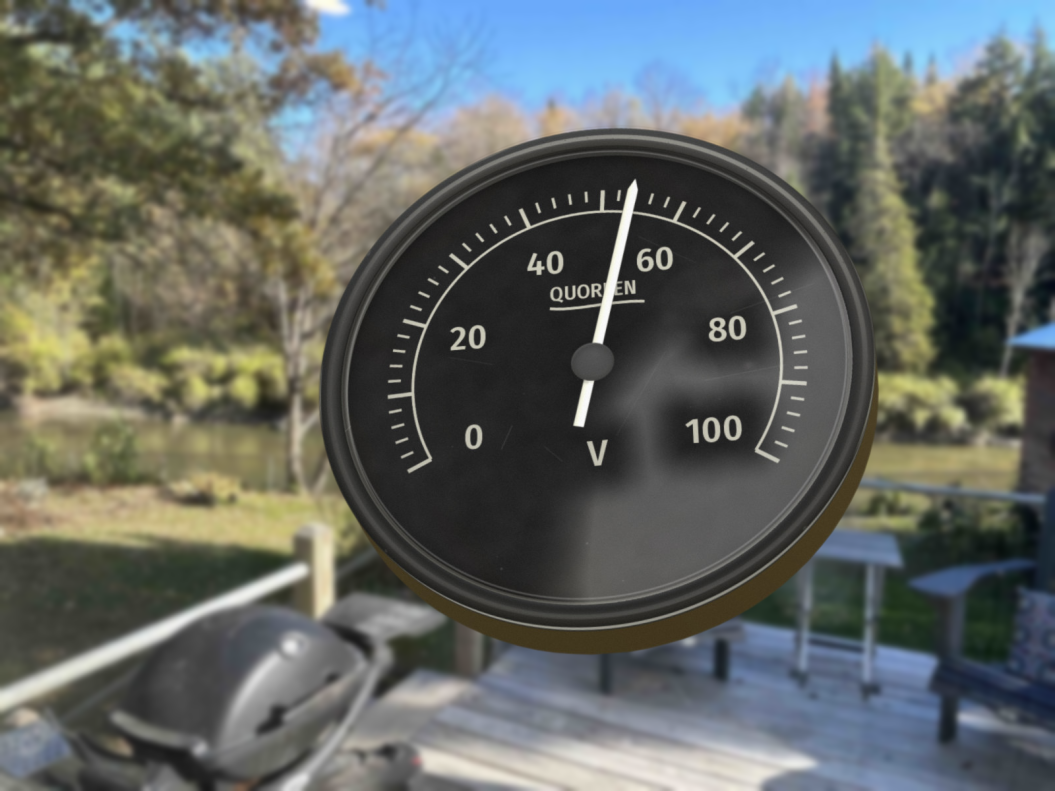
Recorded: 54 V
